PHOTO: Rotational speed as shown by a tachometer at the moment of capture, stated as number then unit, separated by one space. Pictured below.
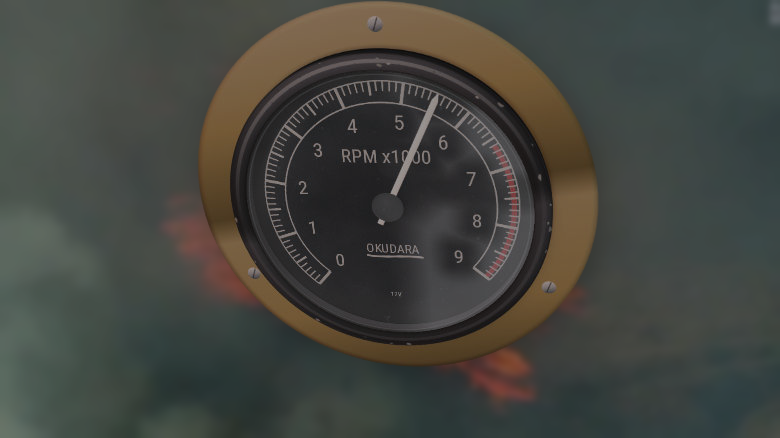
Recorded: 5500 rpm
